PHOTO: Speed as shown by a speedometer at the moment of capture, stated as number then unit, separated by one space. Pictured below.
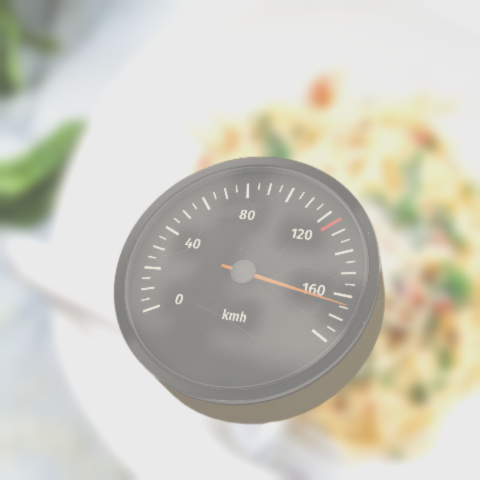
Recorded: 165 km/h
